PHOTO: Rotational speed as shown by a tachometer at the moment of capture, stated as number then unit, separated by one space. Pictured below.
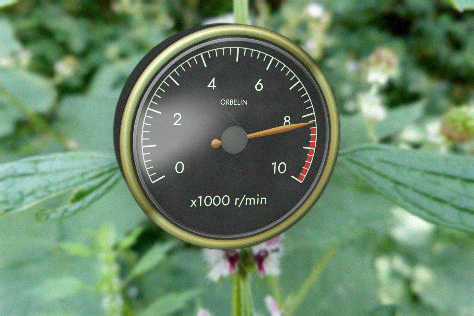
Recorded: 8200 rpm
